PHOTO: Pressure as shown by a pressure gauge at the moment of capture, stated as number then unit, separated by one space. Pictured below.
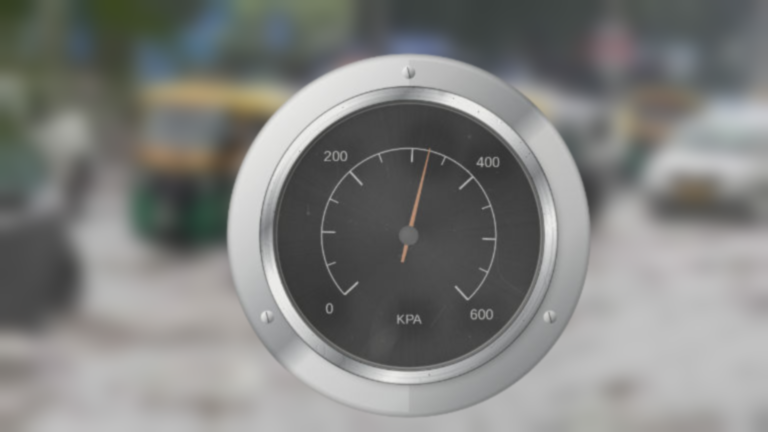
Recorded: 325 kPa
